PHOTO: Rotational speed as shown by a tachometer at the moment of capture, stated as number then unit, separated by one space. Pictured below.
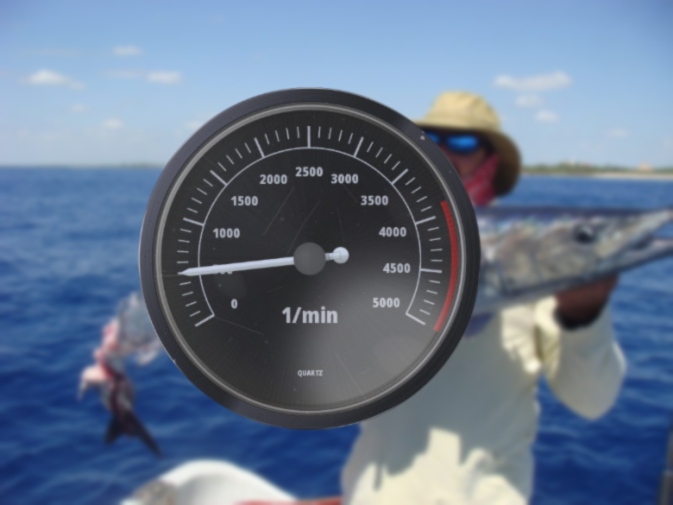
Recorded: 500 rpm
